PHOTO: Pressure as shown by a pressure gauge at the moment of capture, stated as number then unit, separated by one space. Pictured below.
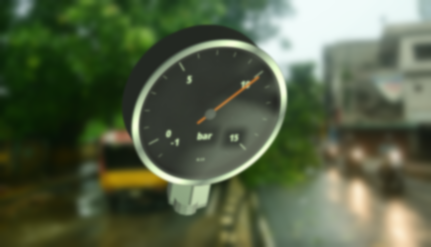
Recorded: 10 bar
